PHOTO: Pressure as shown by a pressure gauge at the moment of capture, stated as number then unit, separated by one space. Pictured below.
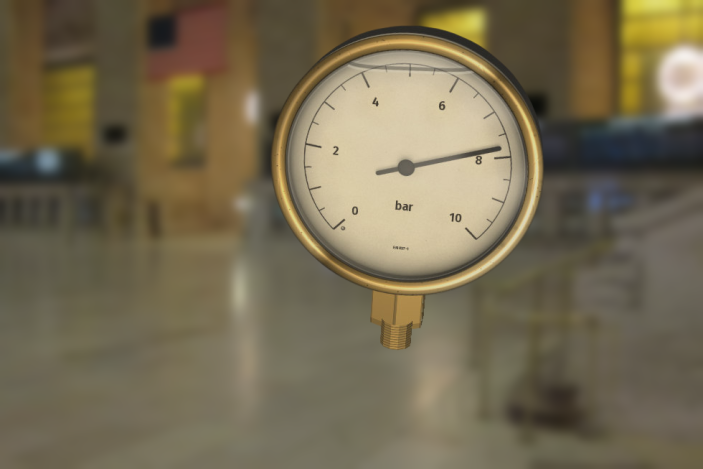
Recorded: 7.75 bar
